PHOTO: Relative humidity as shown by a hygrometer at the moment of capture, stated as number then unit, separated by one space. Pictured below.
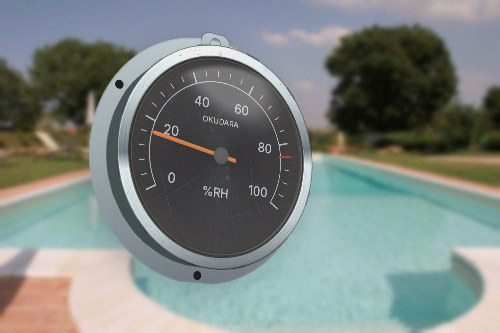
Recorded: 16 %
